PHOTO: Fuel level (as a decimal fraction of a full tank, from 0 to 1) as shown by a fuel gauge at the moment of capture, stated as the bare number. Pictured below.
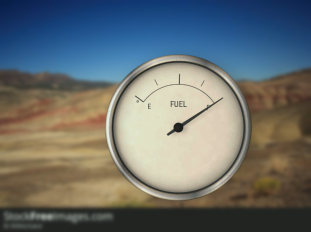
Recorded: 1
